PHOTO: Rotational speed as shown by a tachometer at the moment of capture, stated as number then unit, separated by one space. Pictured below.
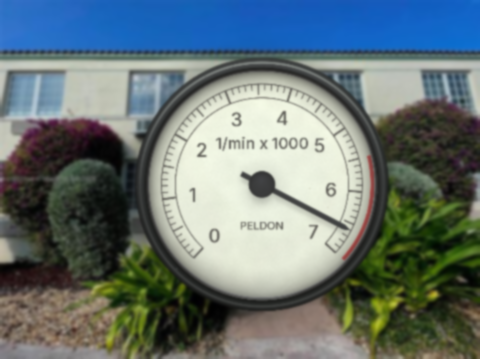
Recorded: 6600 rpm
